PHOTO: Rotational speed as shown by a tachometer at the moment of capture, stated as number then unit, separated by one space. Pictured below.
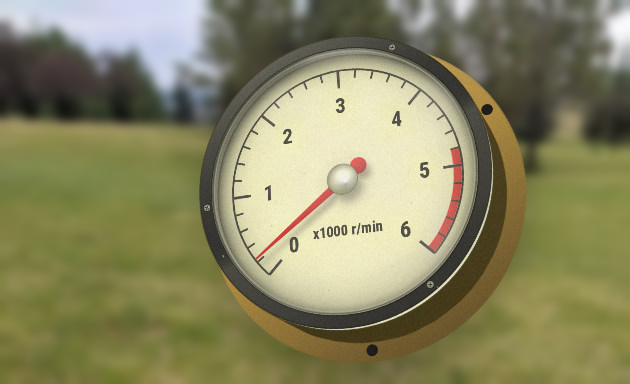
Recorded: 200 rpm
